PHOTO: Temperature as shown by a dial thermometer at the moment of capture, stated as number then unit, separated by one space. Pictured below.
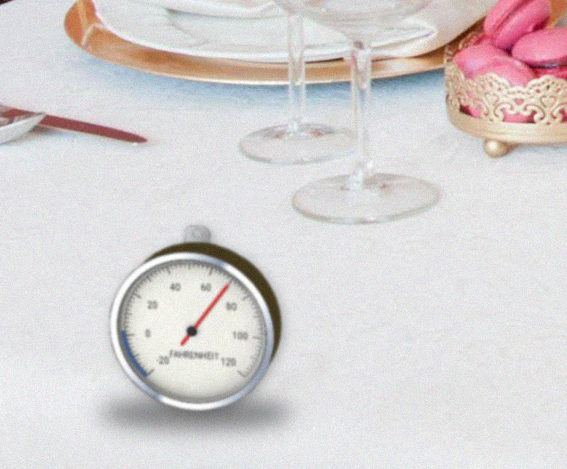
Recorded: 70 °F
